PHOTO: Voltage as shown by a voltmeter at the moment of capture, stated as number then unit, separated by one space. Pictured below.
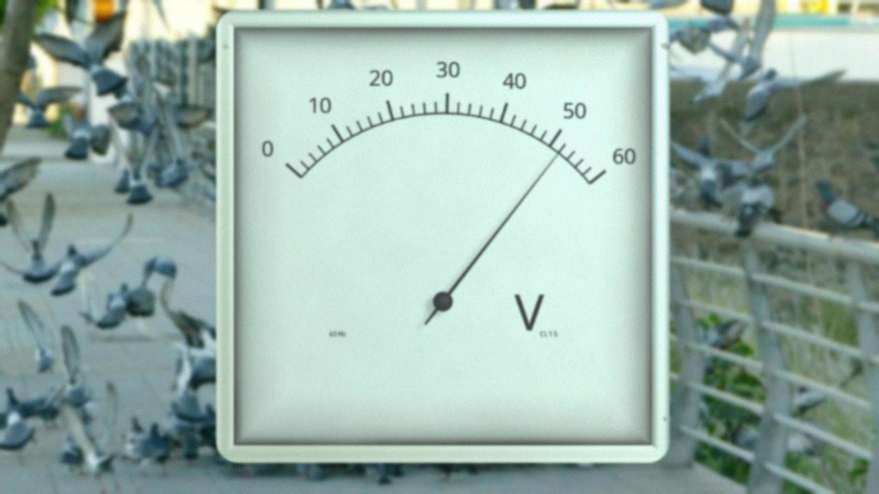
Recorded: 52 V
